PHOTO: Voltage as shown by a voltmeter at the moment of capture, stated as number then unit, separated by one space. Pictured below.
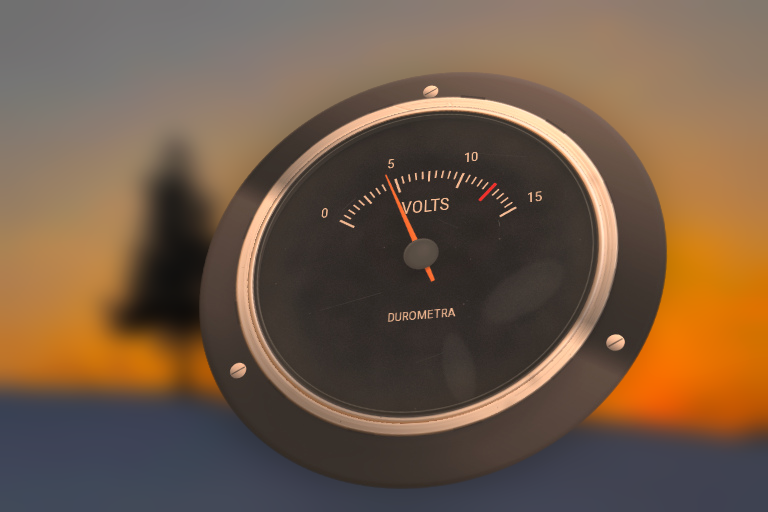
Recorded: 4.5 V
